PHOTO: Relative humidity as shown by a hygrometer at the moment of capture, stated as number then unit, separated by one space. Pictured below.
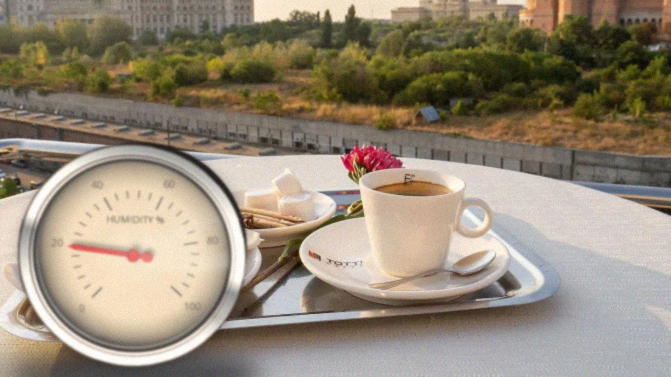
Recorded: 20 %
